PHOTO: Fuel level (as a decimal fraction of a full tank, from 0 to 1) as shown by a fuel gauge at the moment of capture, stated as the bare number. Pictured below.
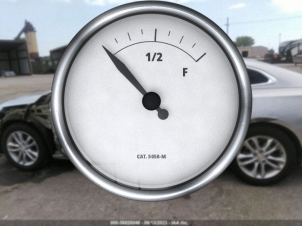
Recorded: 0
